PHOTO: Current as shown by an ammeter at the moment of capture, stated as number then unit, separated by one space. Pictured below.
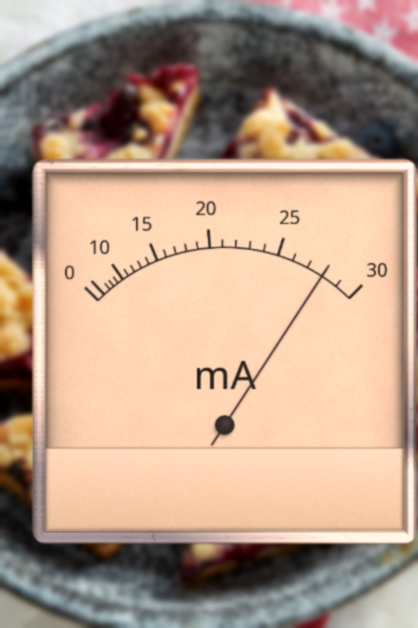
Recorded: 28 mA
